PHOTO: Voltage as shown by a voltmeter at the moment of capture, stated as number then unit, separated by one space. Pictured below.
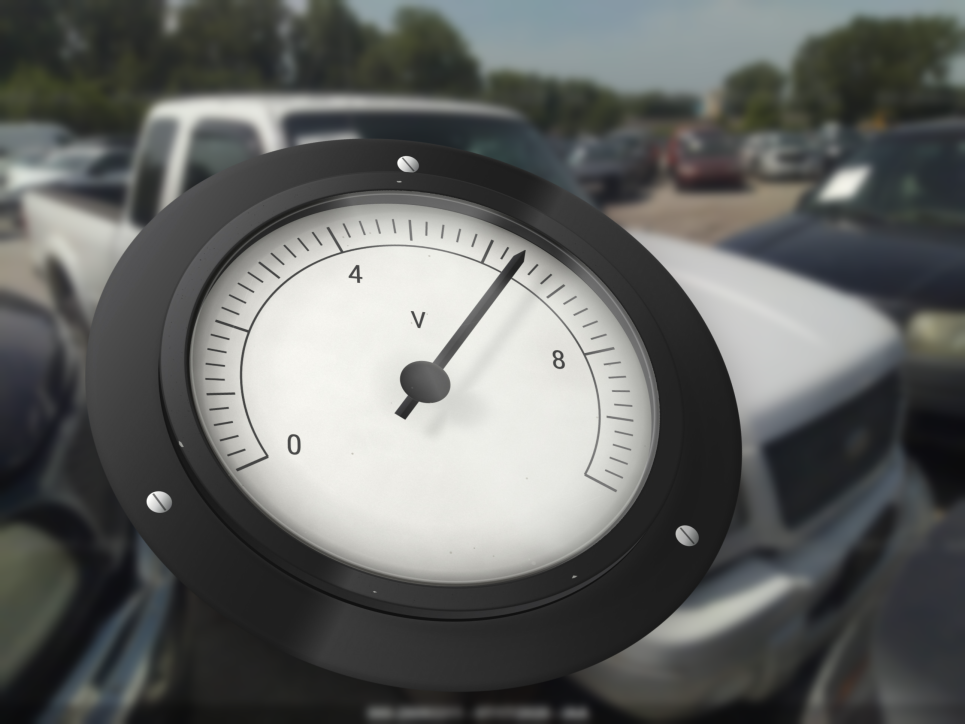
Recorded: 6.4 V
